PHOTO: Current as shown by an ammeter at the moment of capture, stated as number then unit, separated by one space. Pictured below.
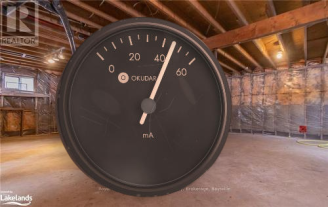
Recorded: 45 mA
